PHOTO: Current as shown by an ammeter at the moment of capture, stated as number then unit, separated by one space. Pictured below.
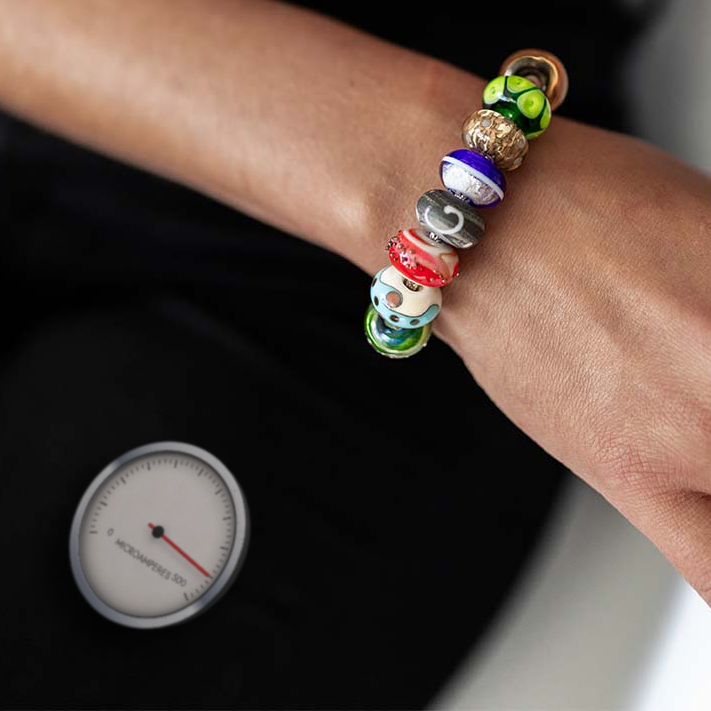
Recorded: 450 µA
